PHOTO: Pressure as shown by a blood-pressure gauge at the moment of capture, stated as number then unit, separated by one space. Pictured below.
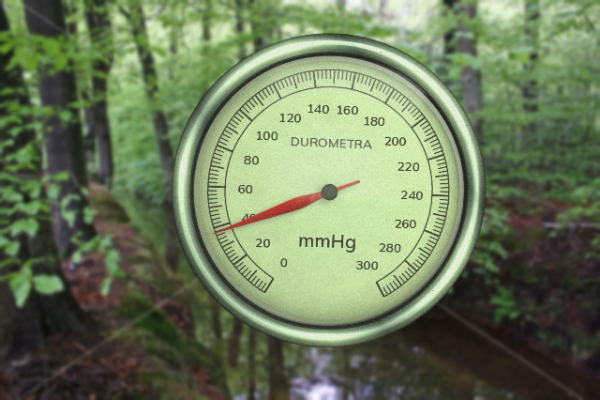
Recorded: 38 mmHg
